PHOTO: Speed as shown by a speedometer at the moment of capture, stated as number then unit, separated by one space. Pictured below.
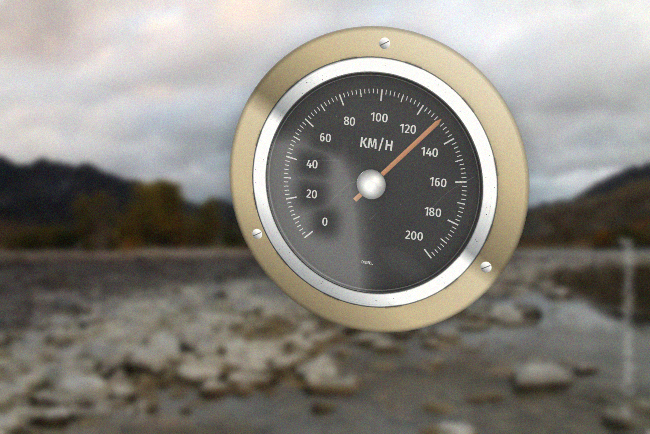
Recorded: 130 km/h
